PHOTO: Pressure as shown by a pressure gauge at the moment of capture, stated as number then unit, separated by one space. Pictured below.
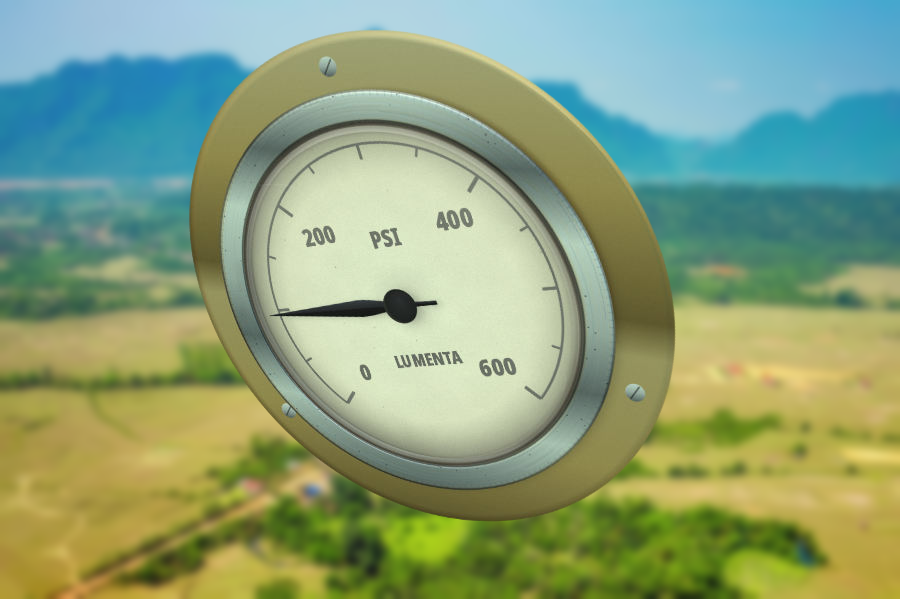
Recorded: 100 psi
